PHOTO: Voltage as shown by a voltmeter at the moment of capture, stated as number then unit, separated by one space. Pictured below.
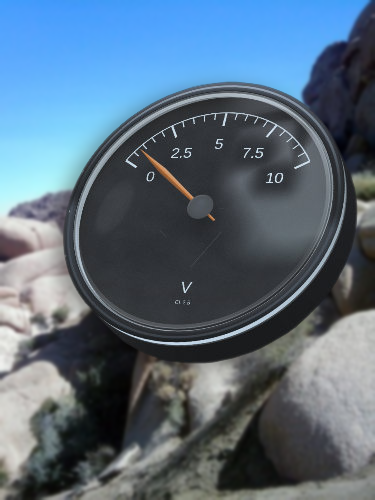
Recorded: 0.75 V
